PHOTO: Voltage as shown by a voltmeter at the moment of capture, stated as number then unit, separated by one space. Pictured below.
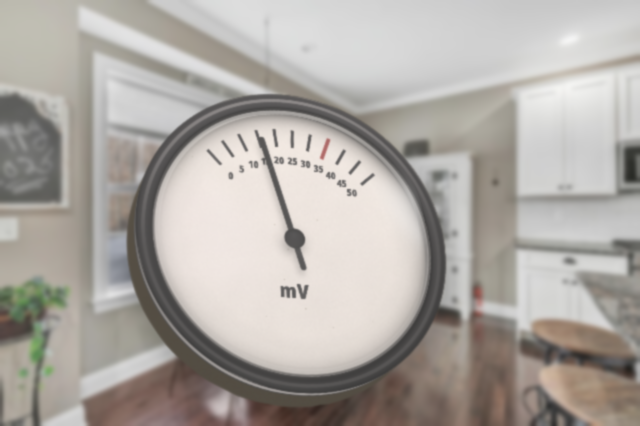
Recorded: 15 mV
